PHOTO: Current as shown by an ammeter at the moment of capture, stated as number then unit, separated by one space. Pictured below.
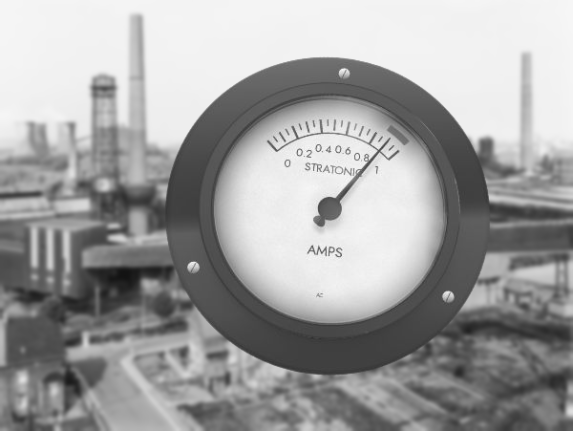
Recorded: 0.9 A
